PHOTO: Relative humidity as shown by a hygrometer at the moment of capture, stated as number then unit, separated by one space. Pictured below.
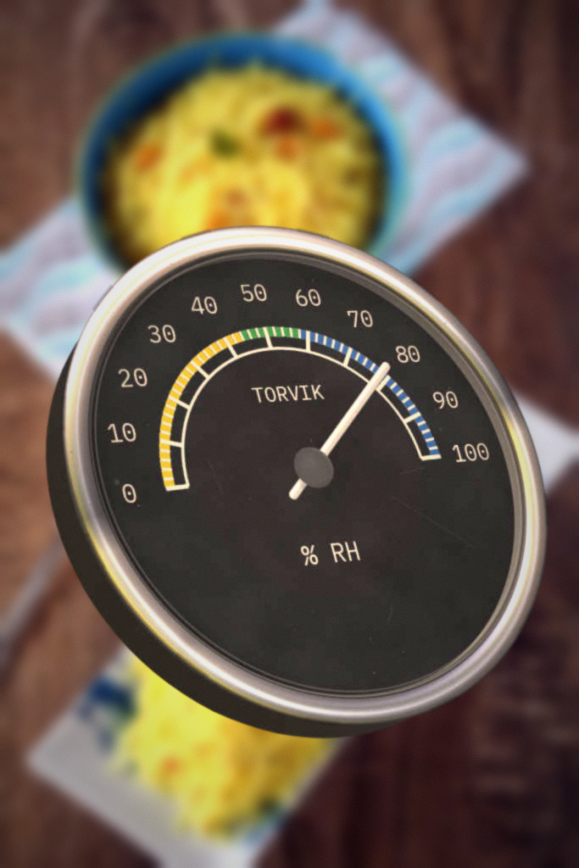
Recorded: 78 %
